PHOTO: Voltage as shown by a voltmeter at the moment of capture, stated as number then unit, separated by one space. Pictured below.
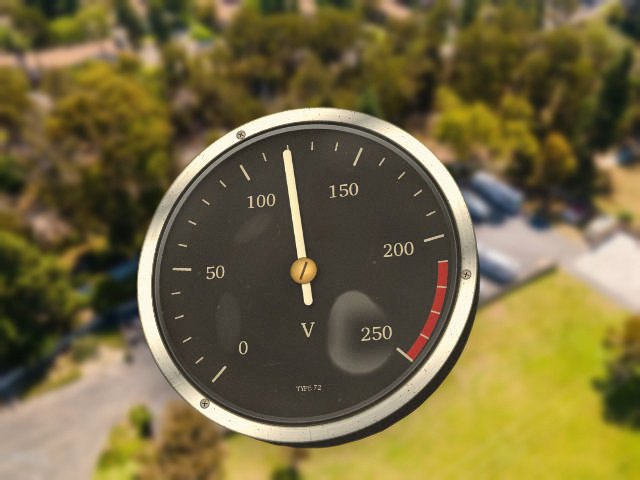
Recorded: 120 V
